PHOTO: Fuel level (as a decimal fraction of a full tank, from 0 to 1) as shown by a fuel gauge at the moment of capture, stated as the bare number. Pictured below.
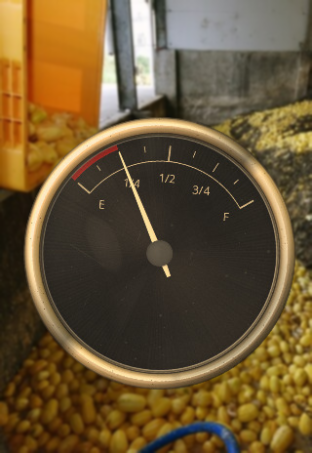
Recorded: 0.25
